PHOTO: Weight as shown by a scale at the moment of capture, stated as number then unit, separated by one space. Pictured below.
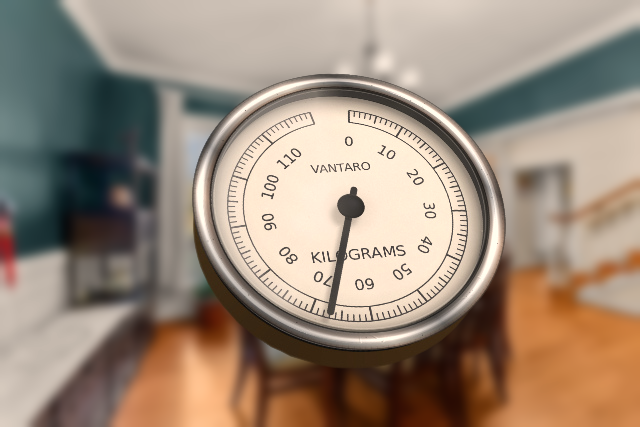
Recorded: 67 kg
